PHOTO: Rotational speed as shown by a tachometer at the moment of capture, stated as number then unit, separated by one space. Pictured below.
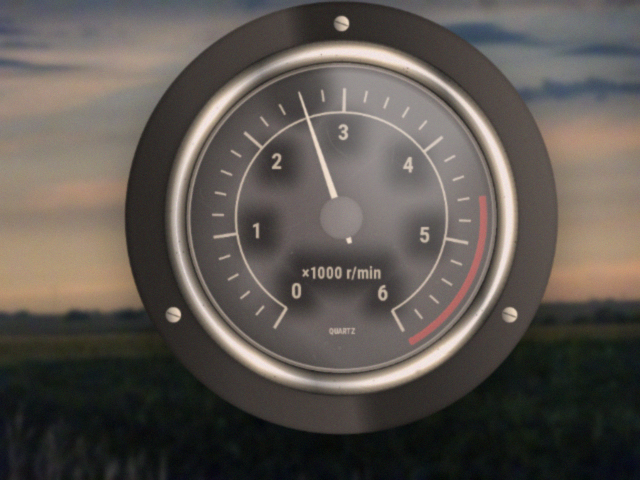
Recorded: 2600 rpm
